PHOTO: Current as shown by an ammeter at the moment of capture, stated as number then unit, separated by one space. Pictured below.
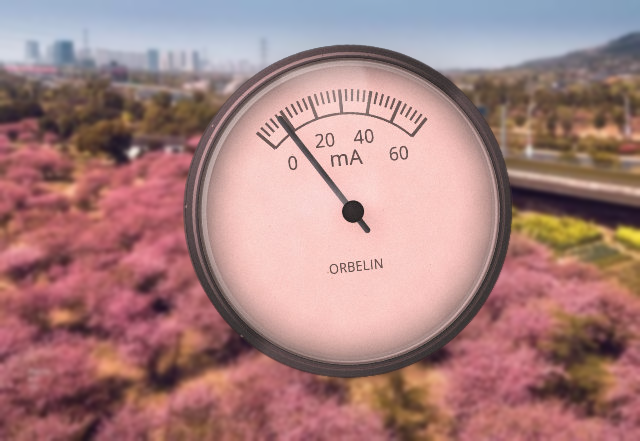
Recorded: 8 mA
